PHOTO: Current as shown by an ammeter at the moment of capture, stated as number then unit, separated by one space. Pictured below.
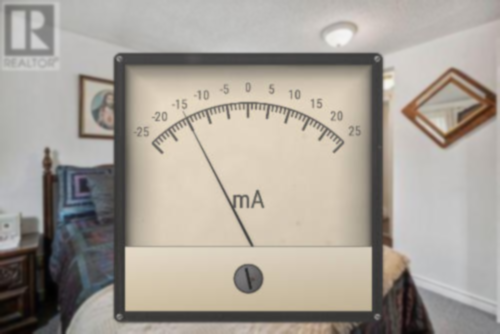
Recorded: -15 mA
